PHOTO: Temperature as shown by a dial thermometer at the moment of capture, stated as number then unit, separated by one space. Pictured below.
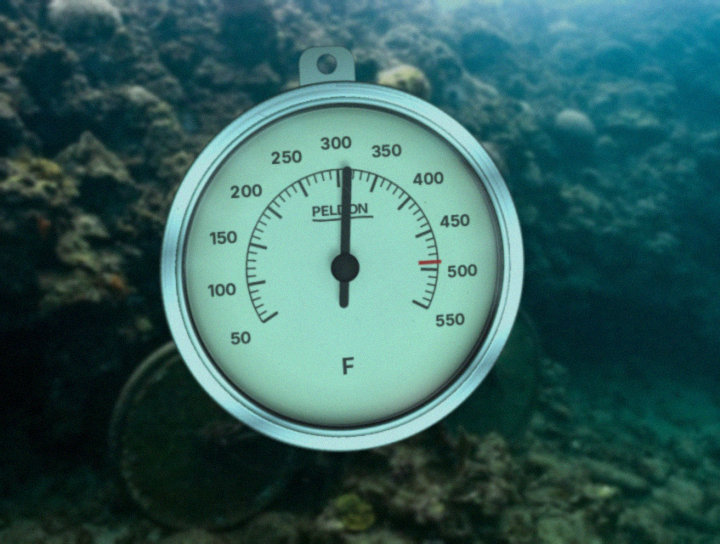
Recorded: 310 °F
